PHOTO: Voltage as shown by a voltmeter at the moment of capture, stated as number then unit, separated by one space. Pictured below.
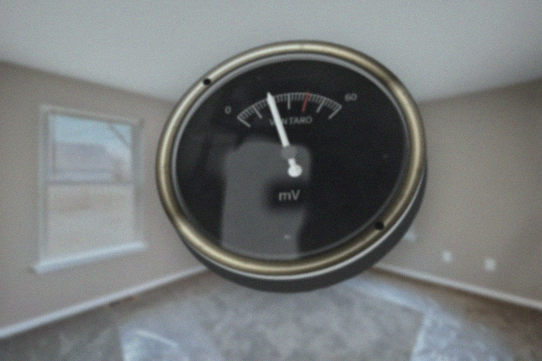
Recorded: 20 mV
